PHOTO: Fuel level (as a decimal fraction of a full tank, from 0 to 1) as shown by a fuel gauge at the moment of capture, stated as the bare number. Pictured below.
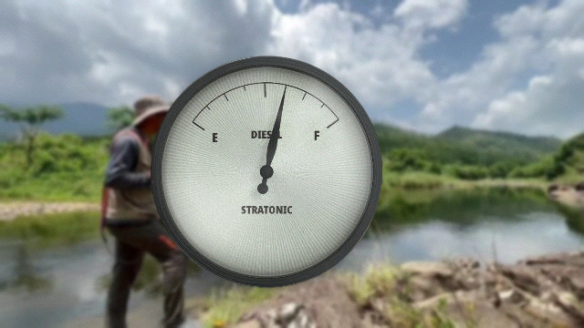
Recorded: 0.625
